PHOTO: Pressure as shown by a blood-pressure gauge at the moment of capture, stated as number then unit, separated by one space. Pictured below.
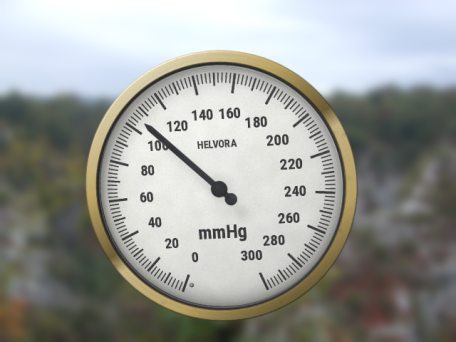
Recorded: 106 mmHg
